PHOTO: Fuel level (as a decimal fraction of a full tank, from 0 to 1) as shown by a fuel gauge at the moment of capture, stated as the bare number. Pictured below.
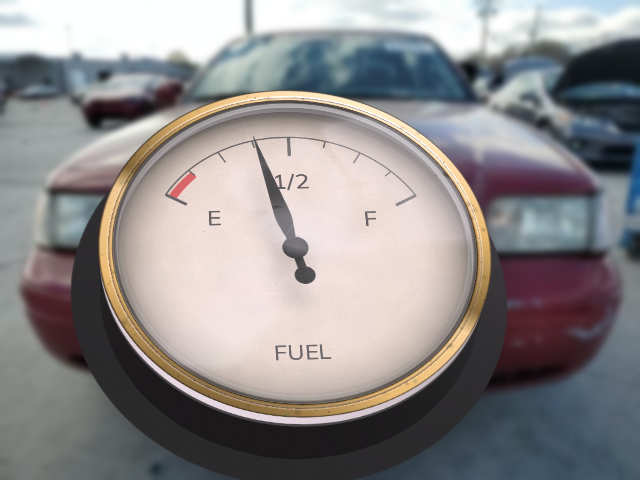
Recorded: 0.375
